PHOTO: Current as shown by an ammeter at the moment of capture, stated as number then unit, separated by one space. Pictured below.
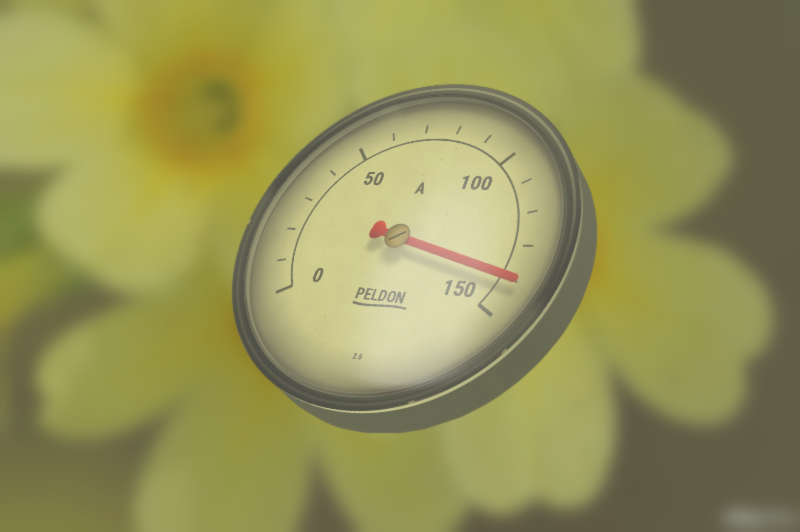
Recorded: 140 A
